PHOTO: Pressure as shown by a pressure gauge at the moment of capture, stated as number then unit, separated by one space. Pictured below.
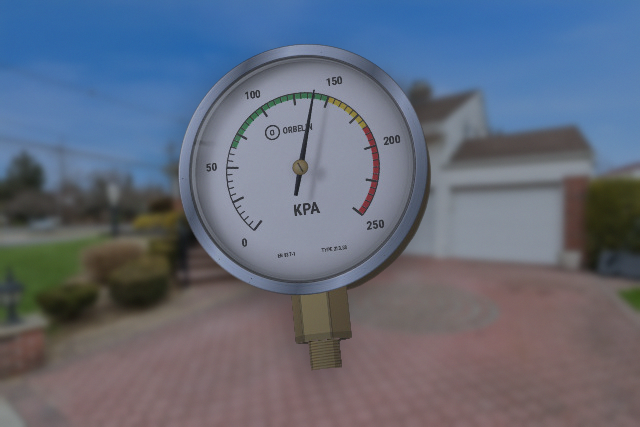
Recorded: 140 kPa
